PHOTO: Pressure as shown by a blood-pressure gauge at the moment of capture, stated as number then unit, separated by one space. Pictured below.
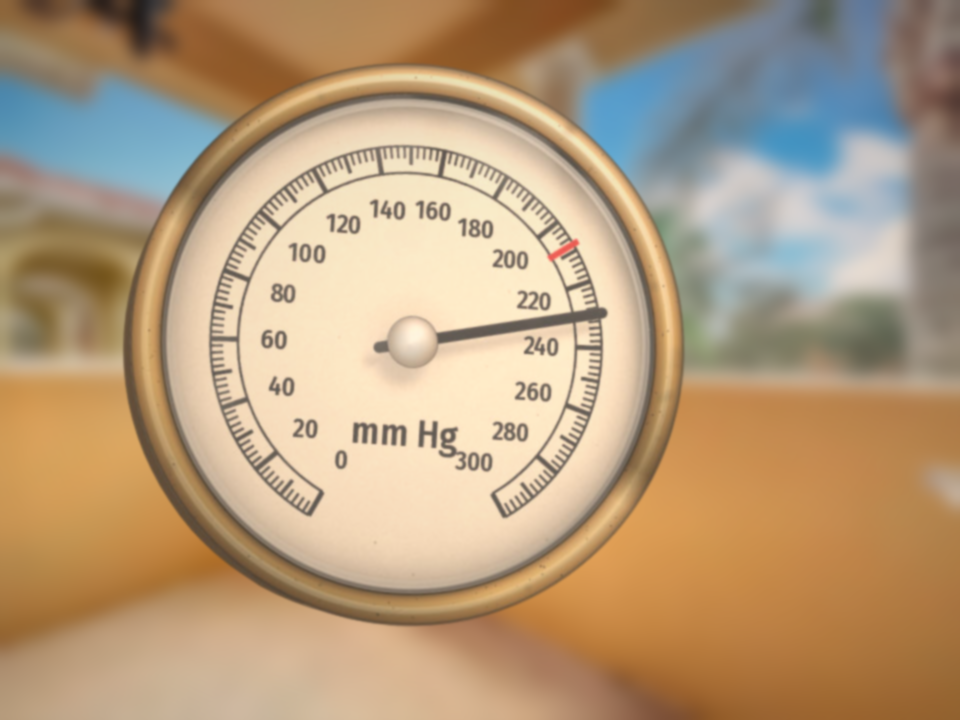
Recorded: 230 mmHg
